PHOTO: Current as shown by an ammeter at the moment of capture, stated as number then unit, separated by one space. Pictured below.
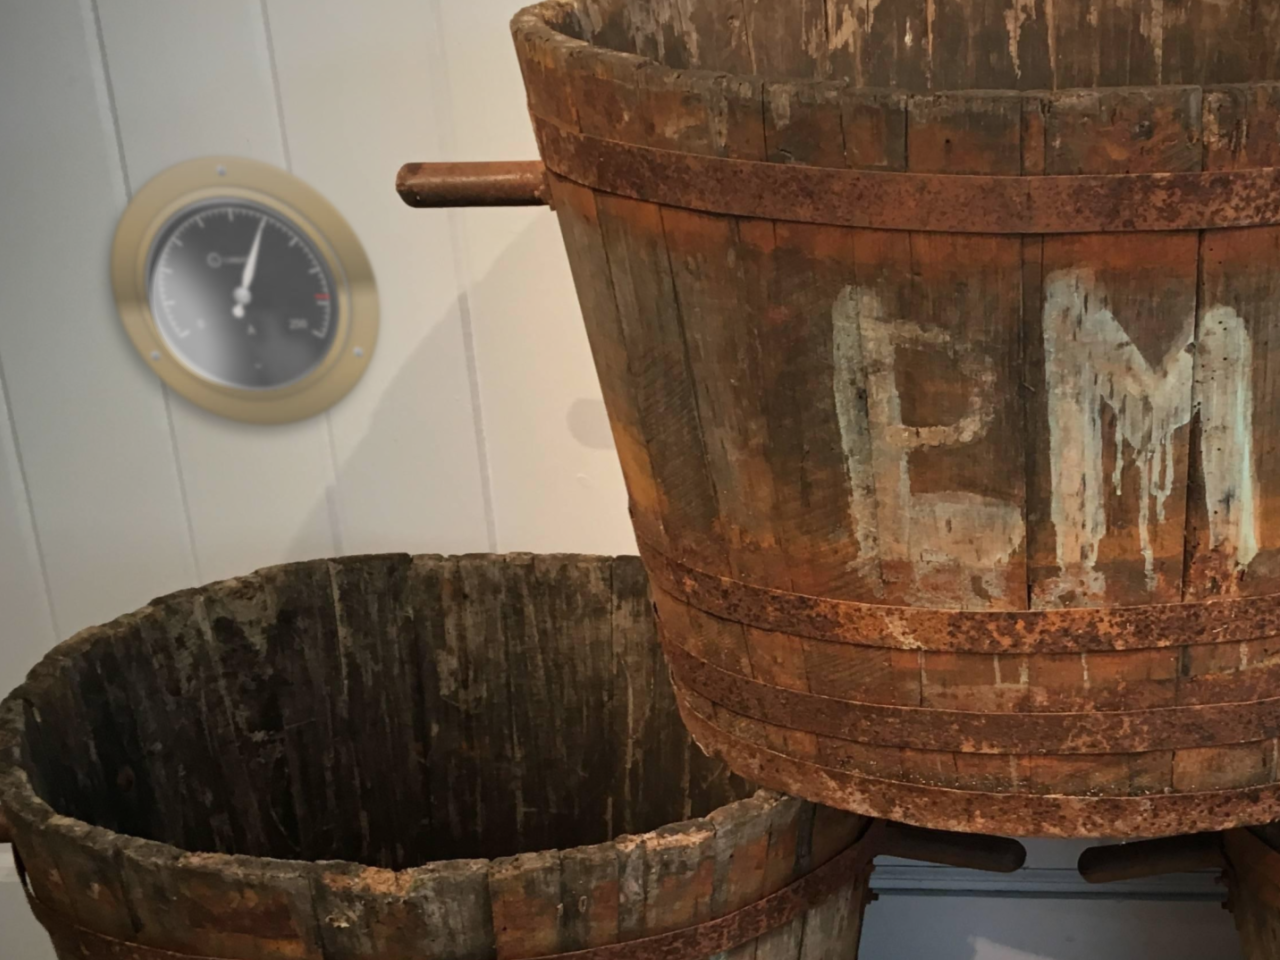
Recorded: 150 A
